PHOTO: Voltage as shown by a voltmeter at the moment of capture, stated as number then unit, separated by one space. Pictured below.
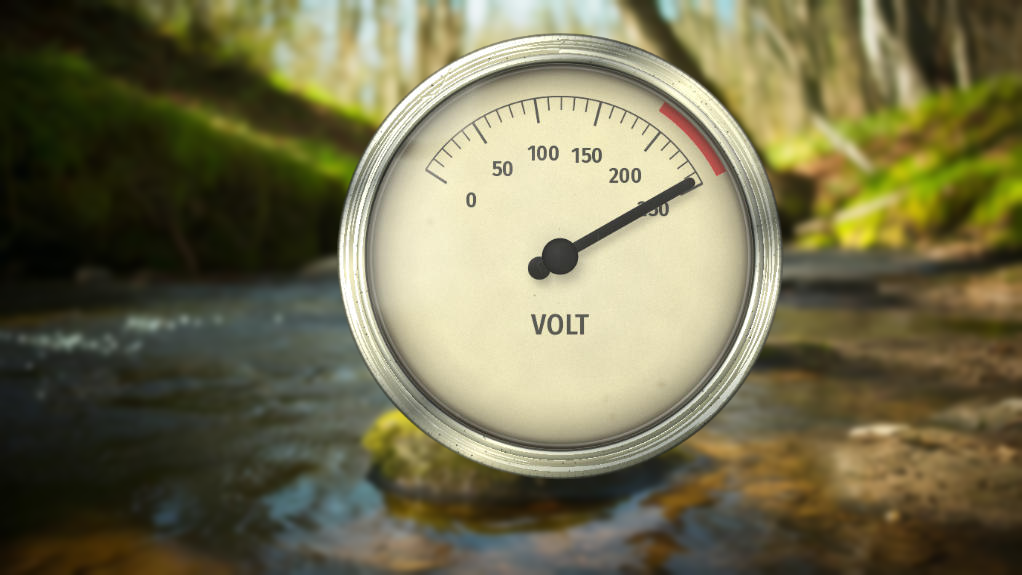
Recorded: 245 V
